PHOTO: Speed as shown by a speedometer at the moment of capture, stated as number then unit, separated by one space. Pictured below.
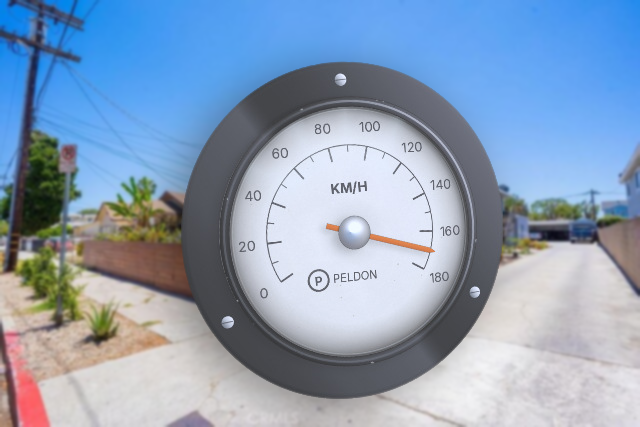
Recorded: 170 km/h
